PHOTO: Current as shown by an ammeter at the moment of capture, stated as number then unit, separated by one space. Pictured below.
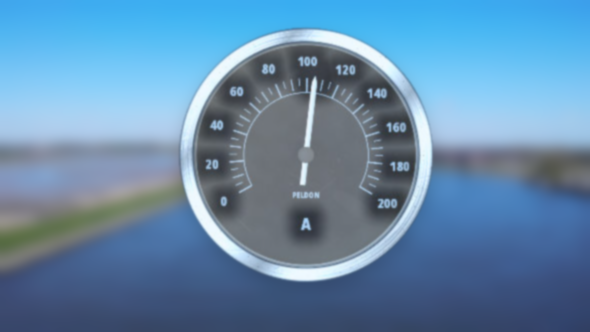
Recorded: 105 A
